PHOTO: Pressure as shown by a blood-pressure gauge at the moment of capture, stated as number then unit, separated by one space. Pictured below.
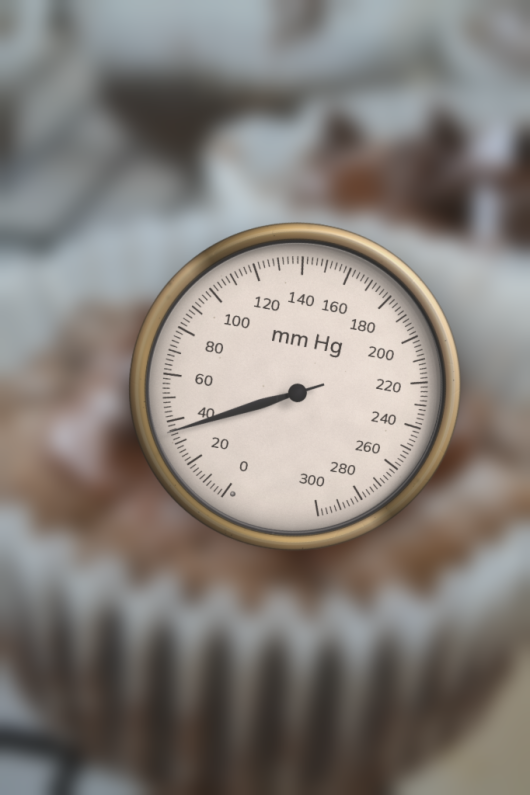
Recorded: 36 mmHg
